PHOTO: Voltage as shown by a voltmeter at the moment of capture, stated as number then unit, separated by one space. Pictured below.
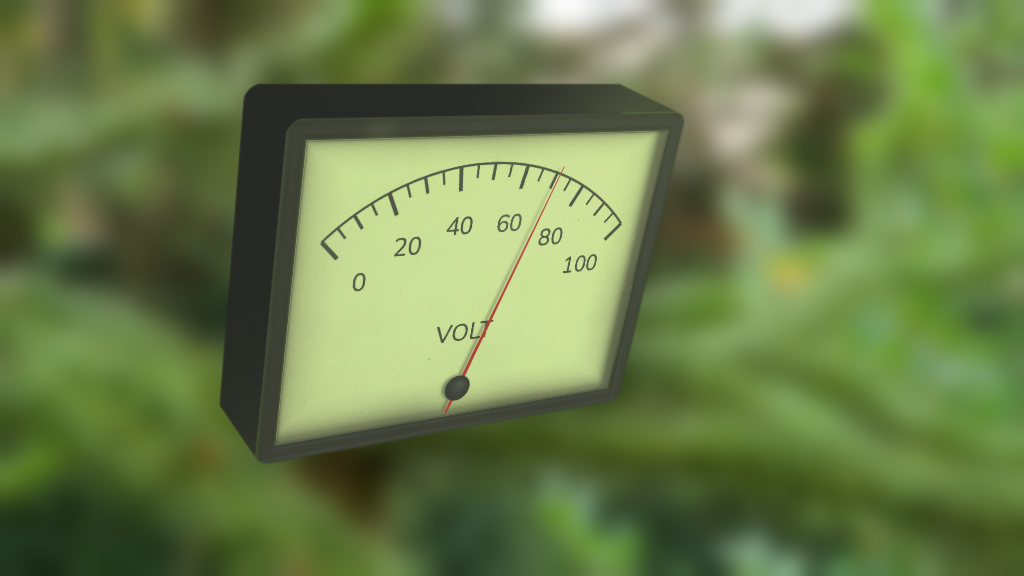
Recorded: 70 V
